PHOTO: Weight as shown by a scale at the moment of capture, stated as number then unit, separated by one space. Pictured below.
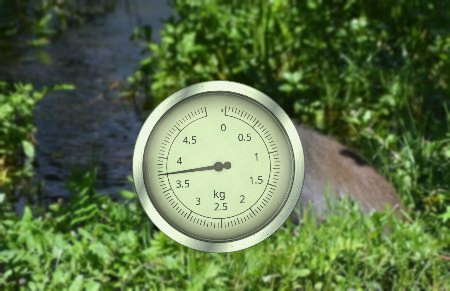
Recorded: 3.75 kg
